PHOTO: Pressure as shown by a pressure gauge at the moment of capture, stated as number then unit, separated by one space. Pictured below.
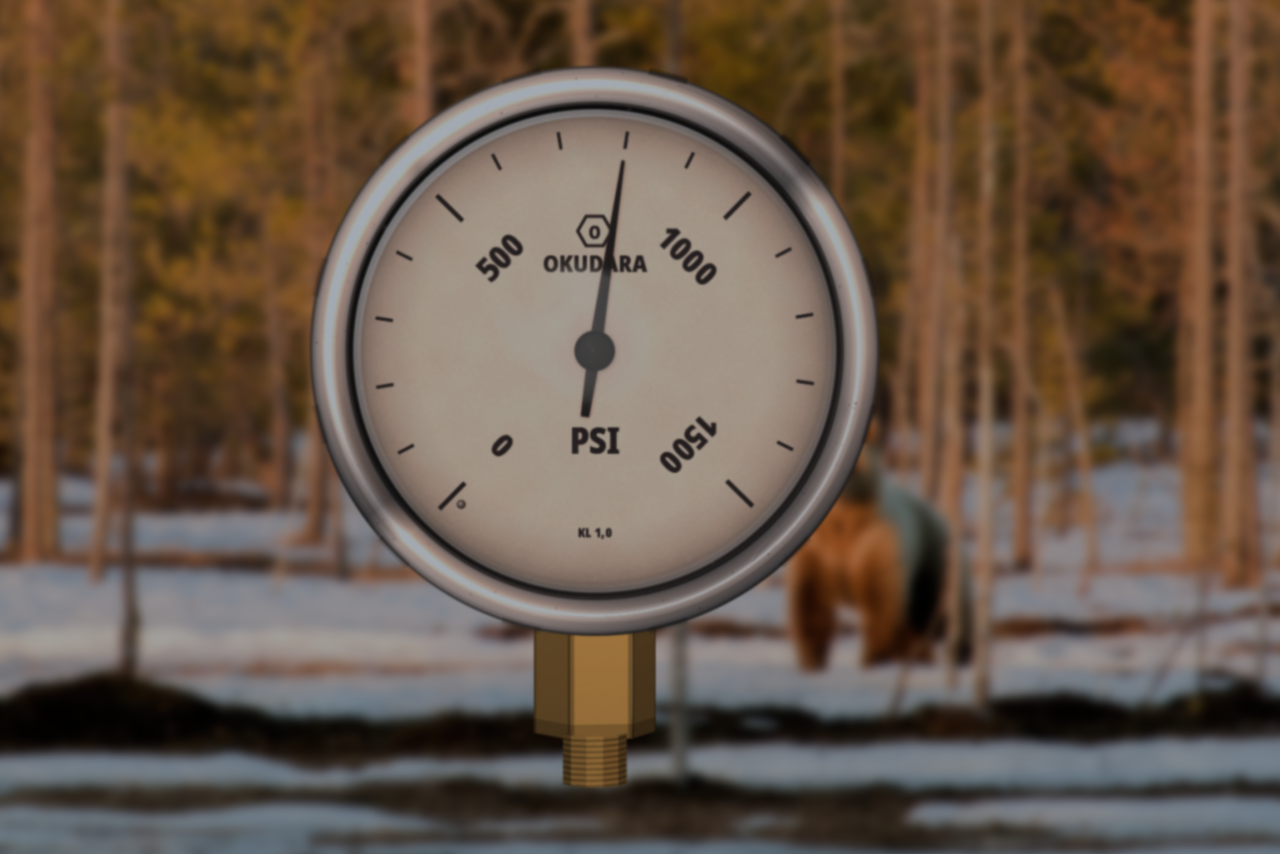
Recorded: 800 psi
